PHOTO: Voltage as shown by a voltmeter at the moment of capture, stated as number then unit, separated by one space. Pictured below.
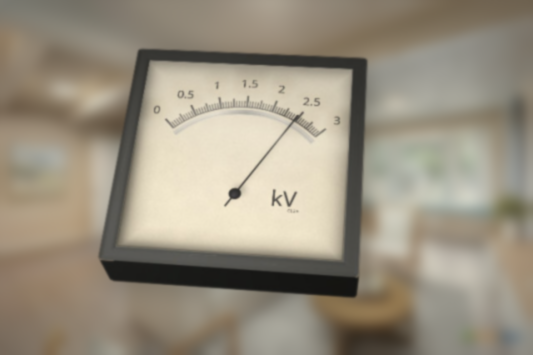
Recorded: 2.5 kV
